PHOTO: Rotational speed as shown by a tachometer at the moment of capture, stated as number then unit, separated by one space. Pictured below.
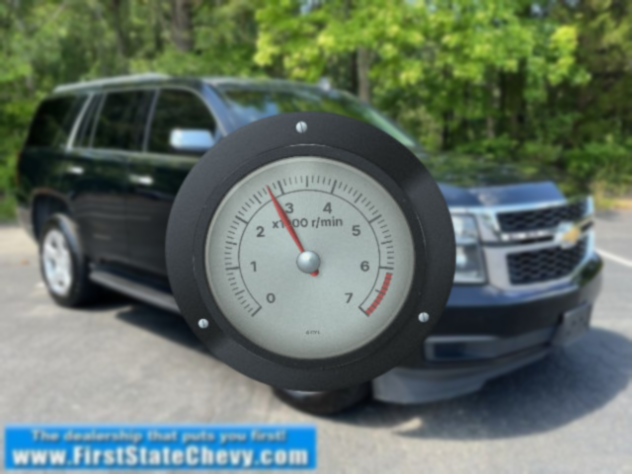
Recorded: 2800 rpm
